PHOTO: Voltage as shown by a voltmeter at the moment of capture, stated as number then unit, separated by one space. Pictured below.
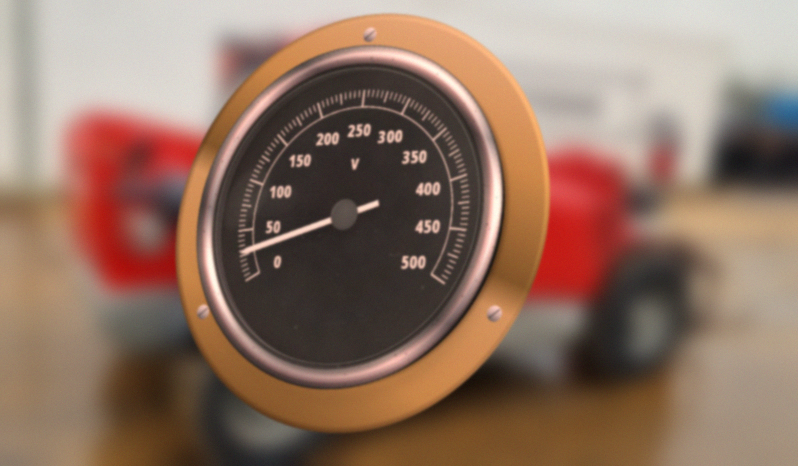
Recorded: 25 V
